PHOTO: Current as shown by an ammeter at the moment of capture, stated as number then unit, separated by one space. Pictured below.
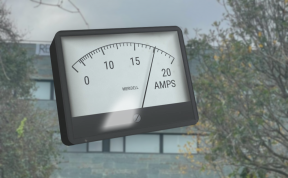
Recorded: 17.5 A
